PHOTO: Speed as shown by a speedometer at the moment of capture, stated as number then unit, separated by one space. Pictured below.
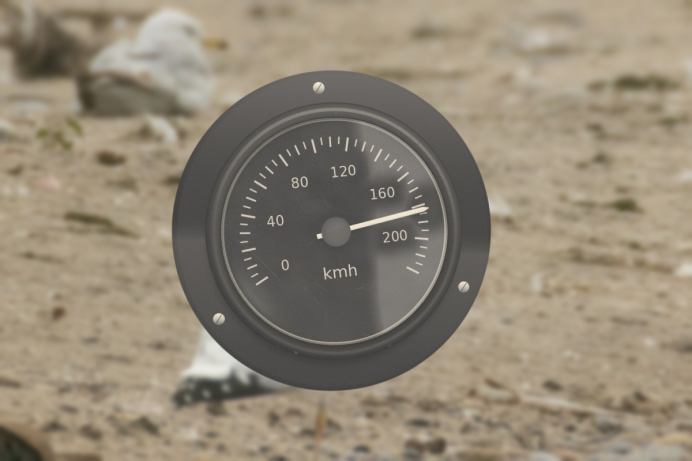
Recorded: 182.5 km/h
